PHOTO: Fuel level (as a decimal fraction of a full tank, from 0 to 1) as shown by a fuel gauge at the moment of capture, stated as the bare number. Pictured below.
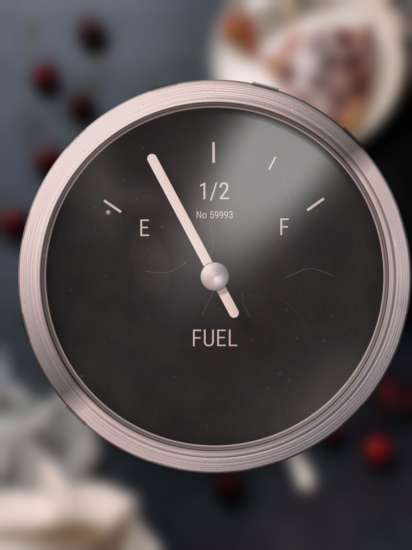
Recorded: 0.25
